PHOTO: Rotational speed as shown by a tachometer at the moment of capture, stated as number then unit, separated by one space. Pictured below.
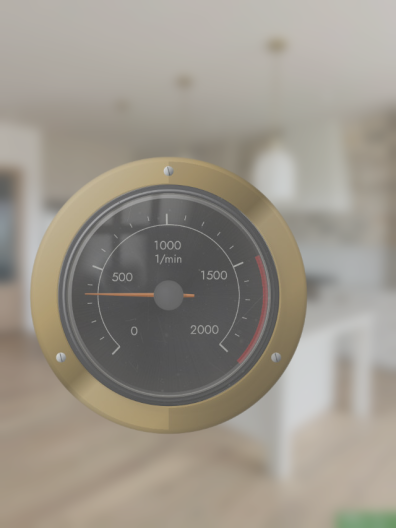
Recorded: 350 rpm
